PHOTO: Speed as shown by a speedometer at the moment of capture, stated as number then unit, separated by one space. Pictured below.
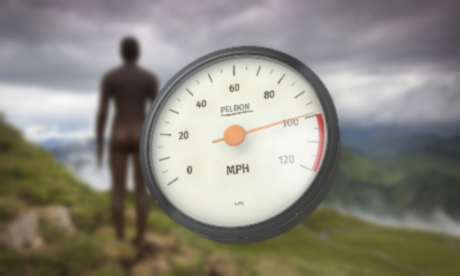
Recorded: 100 mph
